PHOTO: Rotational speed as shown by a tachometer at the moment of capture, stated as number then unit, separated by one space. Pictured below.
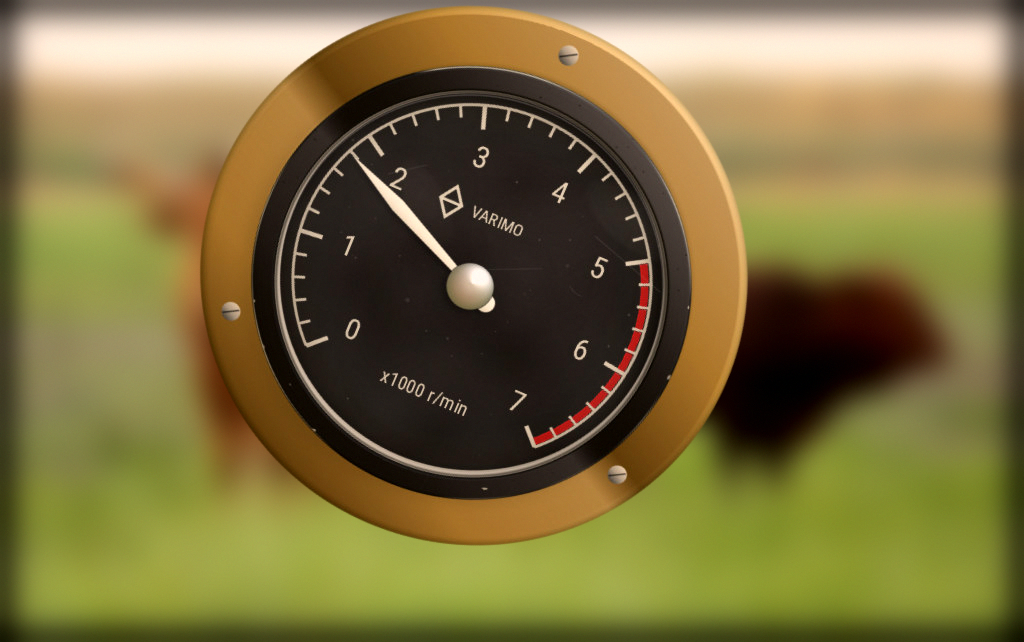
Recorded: 1800 rpm
